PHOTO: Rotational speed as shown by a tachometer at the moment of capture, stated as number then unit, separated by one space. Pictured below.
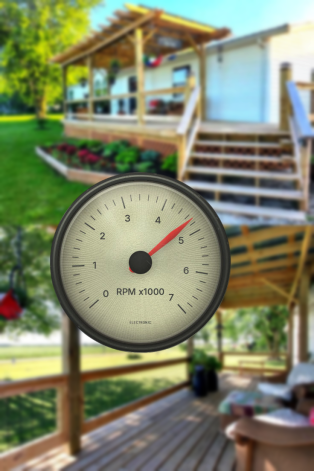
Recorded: 4700 rpm
